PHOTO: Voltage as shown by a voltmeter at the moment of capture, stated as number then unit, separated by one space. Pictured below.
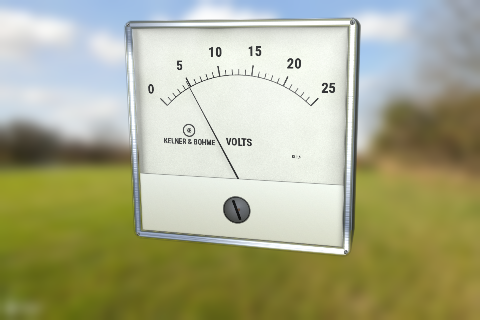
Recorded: 5 V
